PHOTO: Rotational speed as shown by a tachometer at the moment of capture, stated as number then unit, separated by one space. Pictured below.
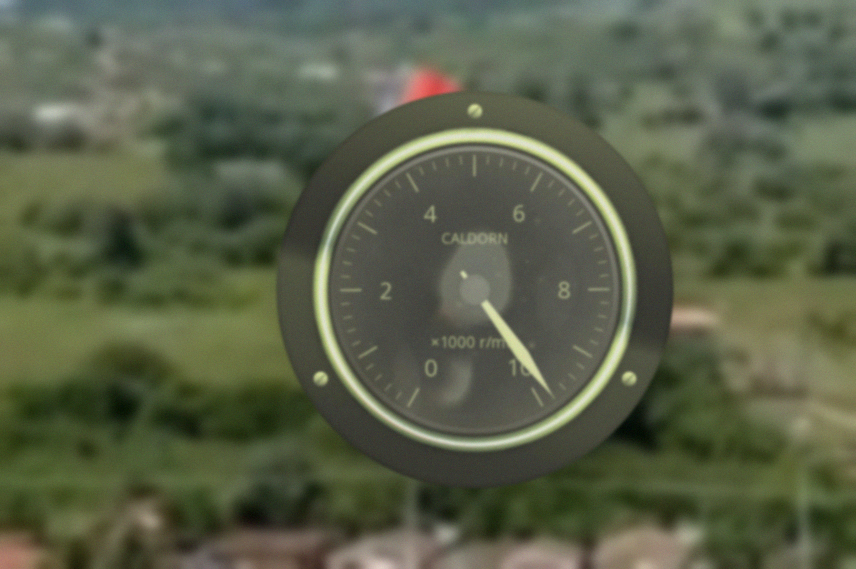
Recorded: 9800 rpm
